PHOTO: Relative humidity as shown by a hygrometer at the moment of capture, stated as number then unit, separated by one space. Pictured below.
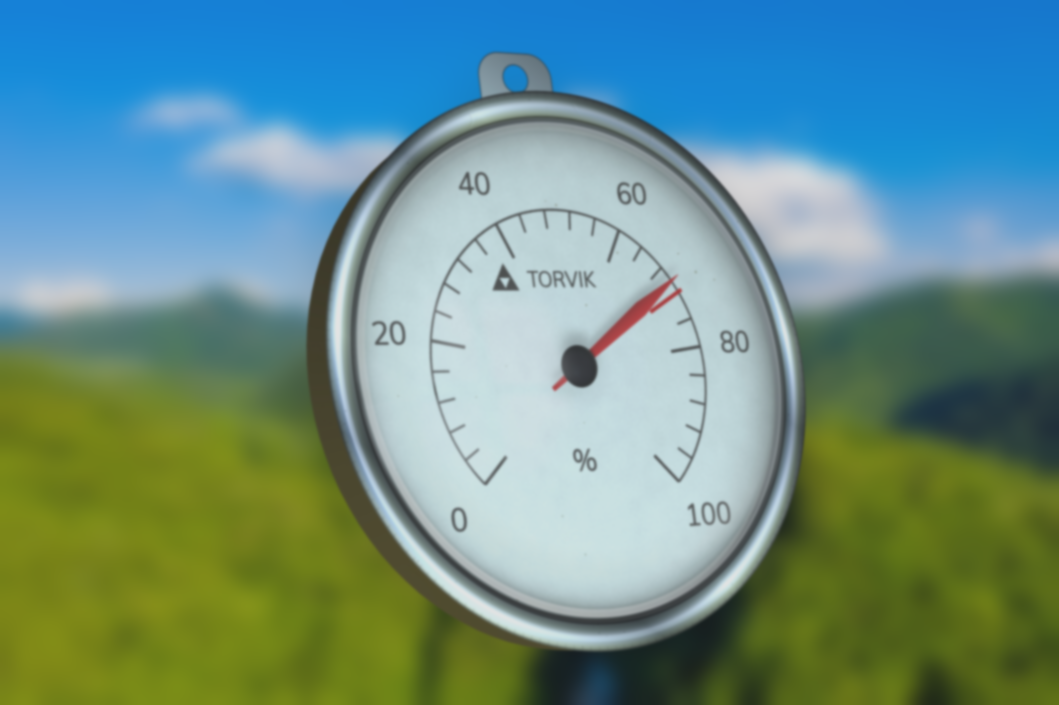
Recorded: 70 %
